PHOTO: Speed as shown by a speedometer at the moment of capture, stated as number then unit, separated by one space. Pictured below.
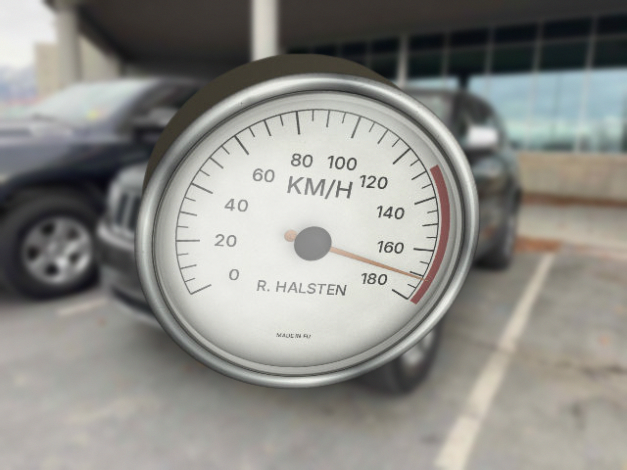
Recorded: 170 km/h
